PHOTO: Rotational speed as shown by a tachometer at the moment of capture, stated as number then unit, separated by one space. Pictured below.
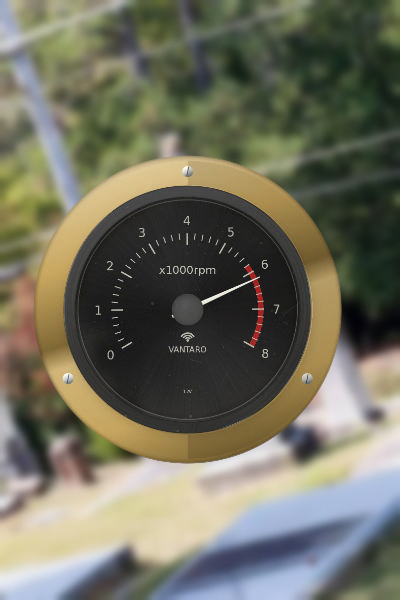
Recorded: 6200 rpm
